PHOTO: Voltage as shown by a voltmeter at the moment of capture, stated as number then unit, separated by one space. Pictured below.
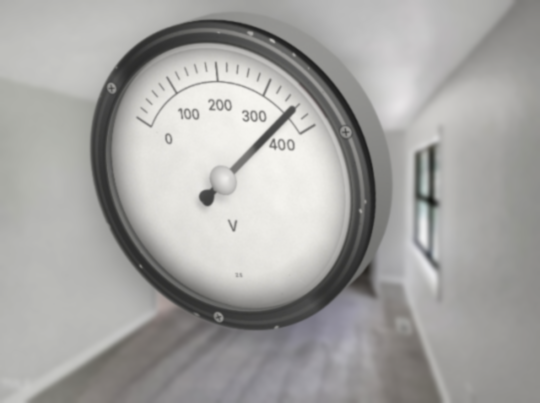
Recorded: 360 V
